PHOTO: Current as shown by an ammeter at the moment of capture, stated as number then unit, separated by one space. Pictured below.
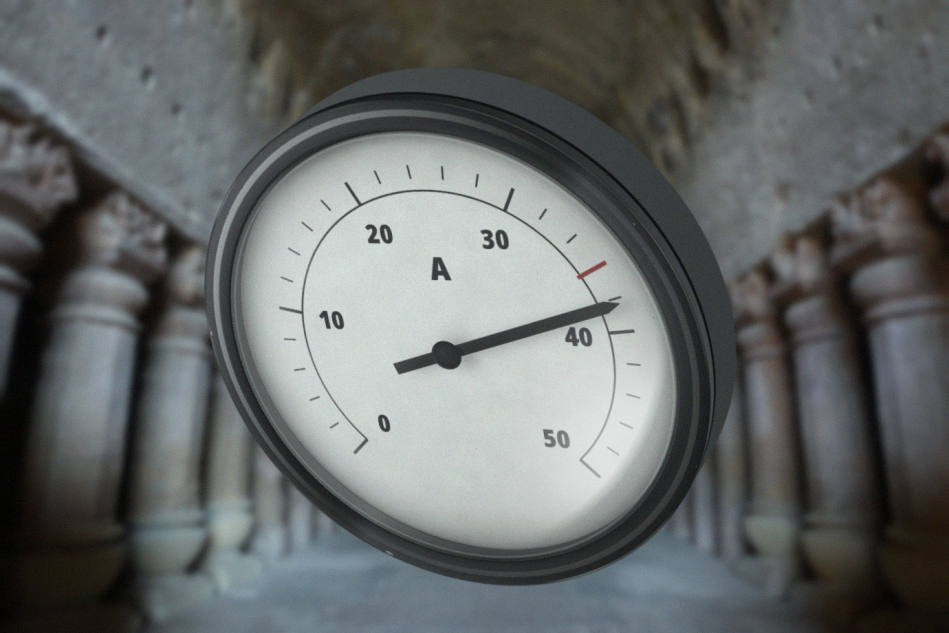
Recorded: 38 A
